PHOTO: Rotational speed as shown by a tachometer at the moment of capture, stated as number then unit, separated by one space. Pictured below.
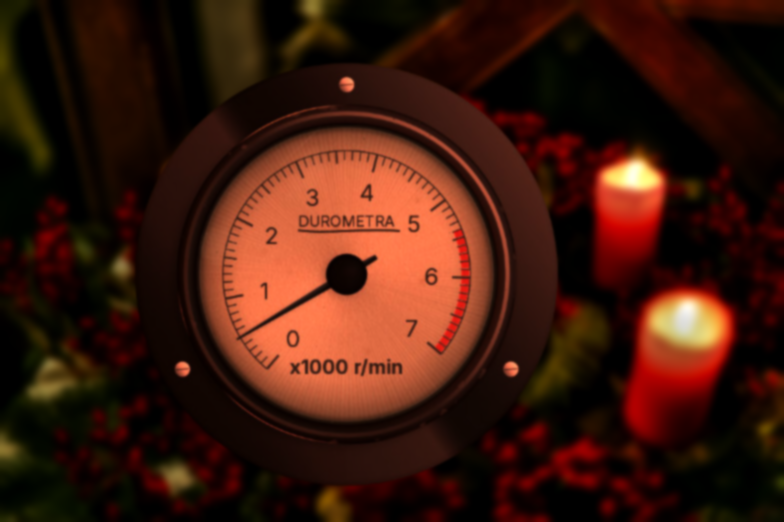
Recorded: 500 rpm
